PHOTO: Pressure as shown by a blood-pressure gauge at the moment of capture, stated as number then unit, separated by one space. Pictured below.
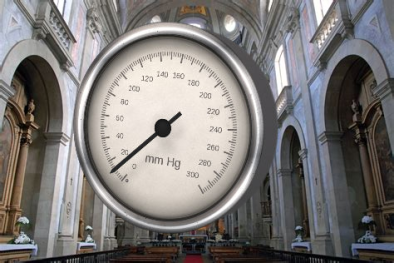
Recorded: 10 mmHg
